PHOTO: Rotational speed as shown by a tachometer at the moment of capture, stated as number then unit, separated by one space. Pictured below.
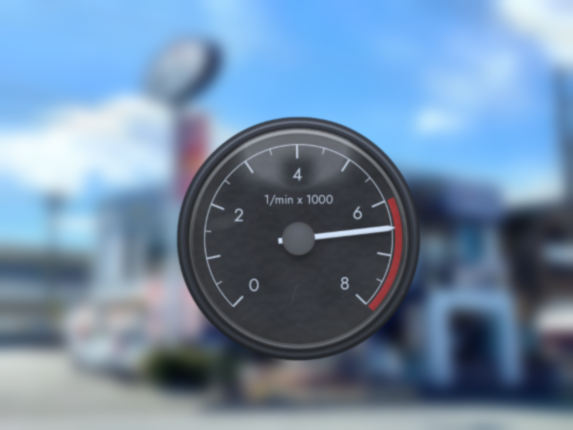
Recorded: 6500 rpm
